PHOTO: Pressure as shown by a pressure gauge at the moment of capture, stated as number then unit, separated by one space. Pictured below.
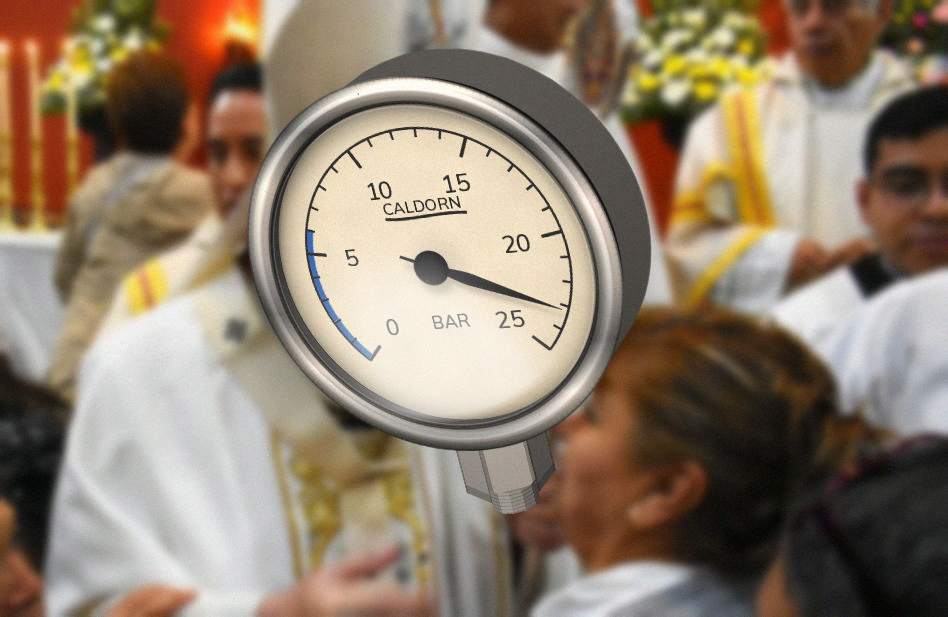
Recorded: 23 bar
